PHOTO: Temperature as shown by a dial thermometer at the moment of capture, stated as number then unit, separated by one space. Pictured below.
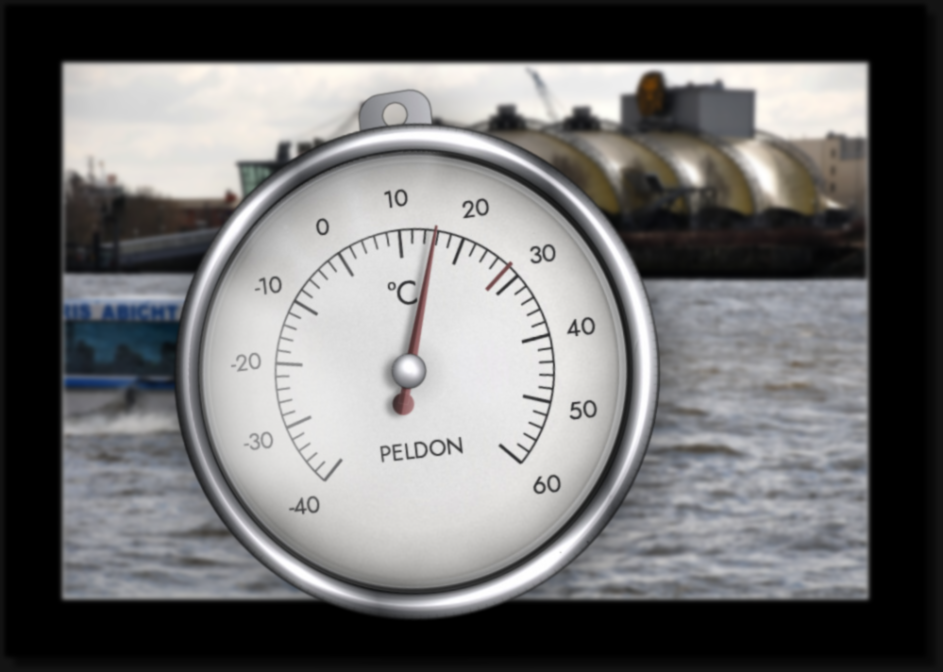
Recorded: 16 °C
